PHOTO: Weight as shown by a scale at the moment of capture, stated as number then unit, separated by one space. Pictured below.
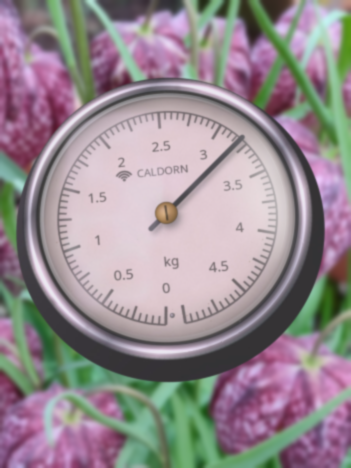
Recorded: 3.2 kg
